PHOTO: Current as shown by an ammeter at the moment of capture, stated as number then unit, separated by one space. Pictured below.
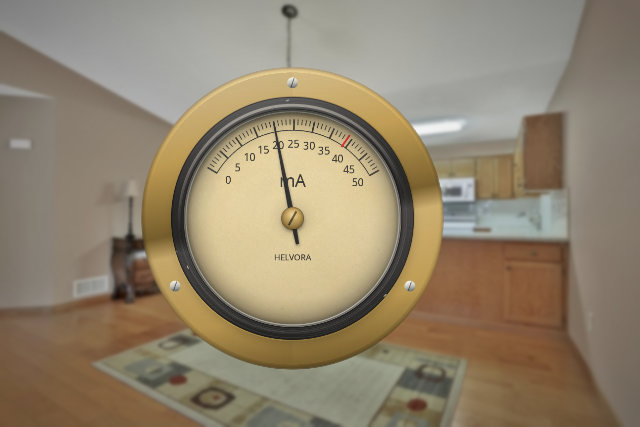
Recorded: 20 mA
